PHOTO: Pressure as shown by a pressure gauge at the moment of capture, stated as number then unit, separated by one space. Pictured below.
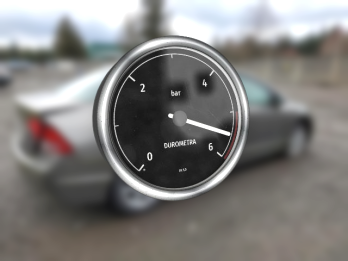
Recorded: 5.5 bar
